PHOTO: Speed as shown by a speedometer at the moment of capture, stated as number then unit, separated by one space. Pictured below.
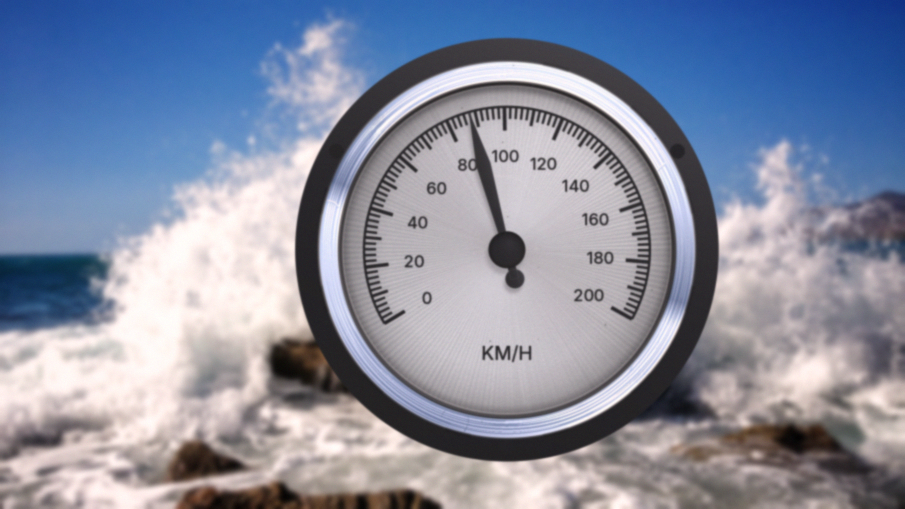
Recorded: 88 km/h
